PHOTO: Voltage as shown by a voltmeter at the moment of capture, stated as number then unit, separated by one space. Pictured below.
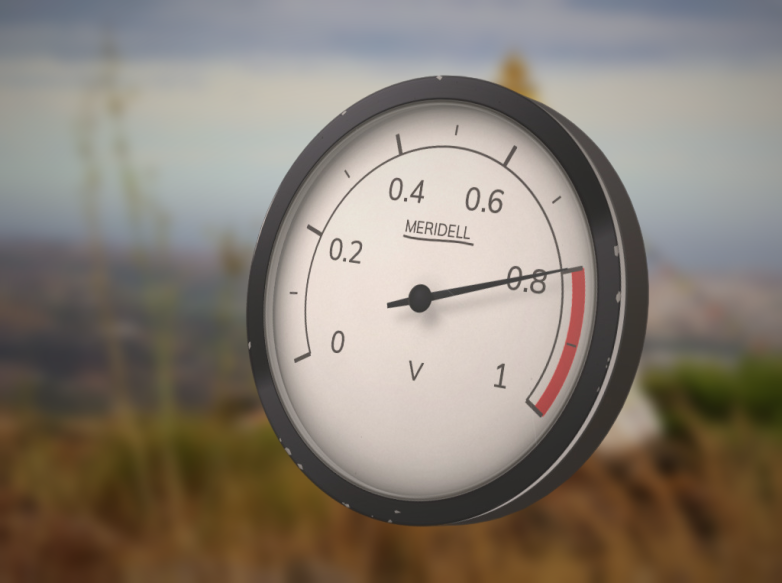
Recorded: 0.8 V
